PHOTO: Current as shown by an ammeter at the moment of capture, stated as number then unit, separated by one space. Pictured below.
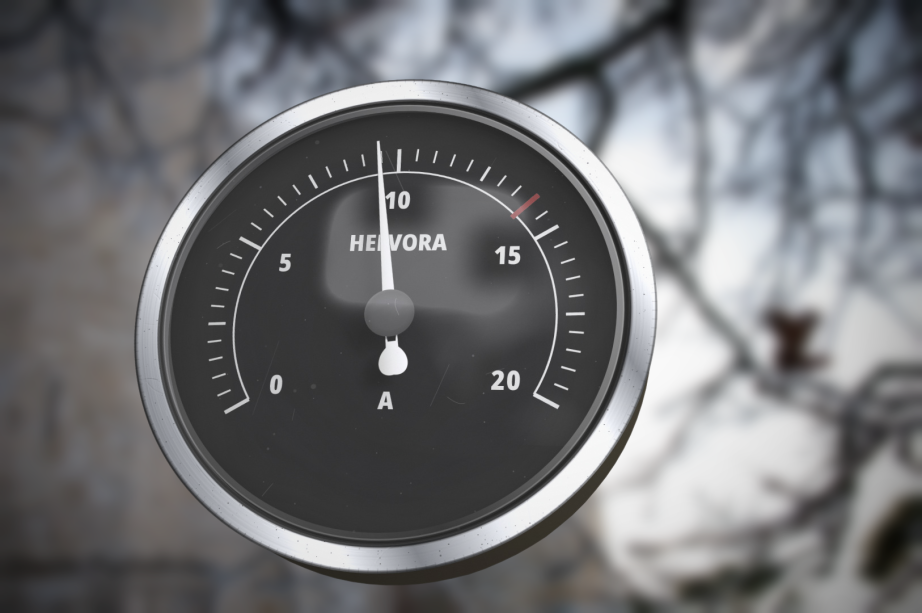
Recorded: 9.5 A
